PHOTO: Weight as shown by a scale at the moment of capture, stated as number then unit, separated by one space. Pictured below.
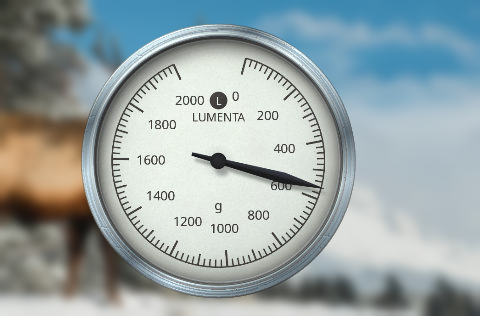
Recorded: 560 g
